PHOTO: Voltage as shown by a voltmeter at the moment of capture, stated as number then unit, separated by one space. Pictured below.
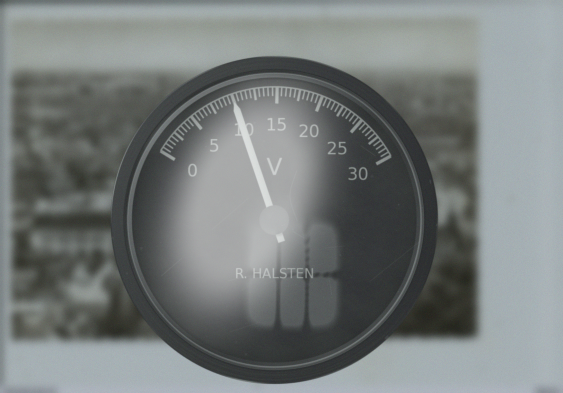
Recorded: 10 V
